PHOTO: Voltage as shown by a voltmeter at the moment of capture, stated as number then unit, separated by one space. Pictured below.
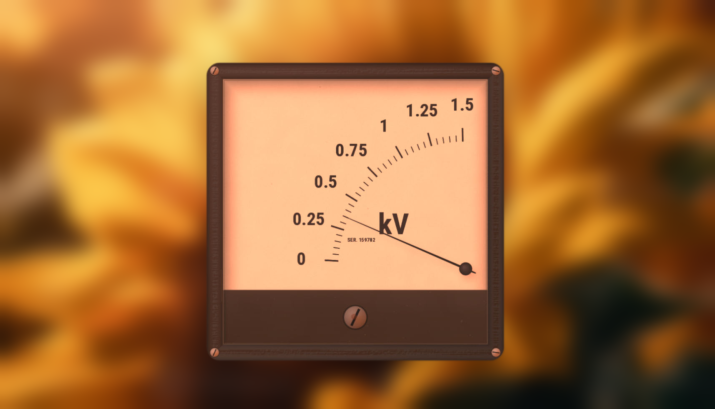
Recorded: 0.35 kV
